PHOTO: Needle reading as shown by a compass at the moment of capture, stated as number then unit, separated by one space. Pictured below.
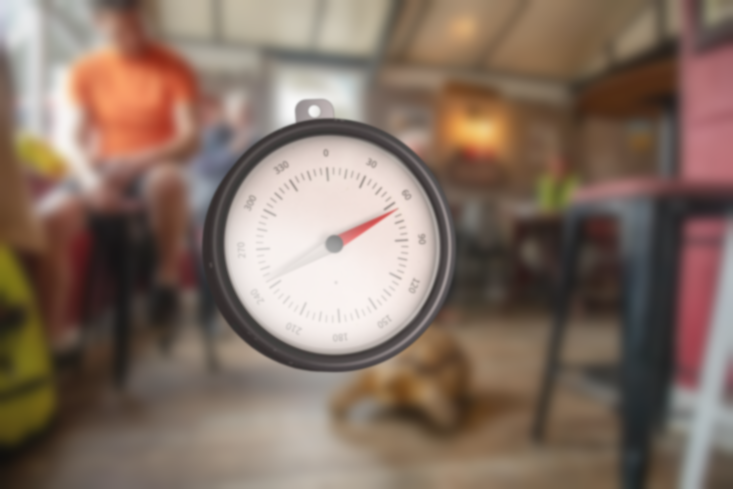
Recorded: 65 °
